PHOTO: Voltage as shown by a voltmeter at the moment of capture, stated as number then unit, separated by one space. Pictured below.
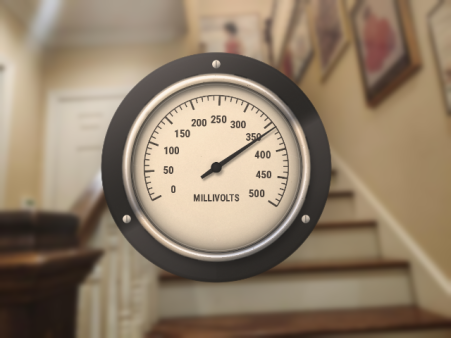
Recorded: 360 mV
